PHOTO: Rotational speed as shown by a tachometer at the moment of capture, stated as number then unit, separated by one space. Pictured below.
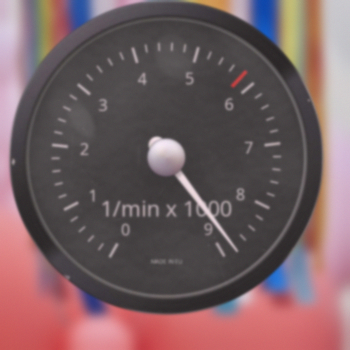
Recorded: 8800 rpm
